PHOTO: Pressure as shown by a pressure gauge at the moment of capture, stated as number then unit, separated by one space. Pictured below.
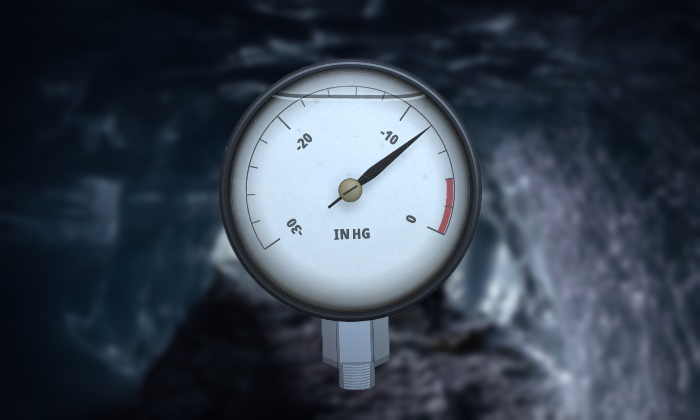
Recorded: -8 inHg
